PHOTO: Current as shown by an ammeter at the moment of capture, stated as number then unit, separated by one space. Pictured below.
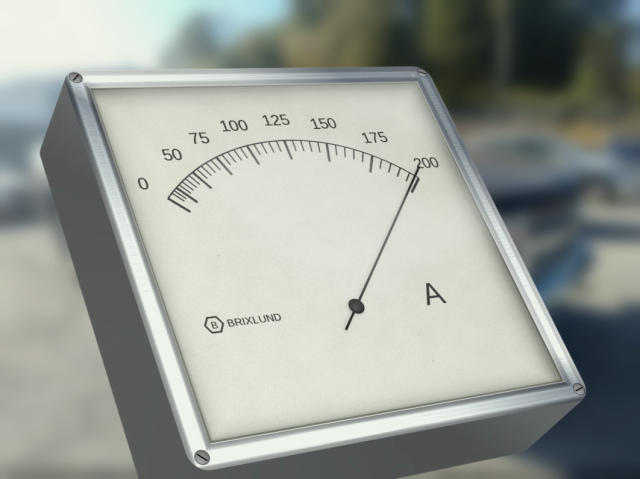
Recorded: 197.5 A
